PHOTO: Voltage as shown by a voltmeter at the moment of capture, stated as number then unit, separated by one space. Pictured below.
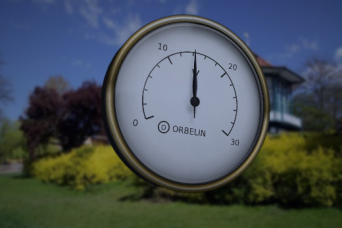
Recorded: 14 V
